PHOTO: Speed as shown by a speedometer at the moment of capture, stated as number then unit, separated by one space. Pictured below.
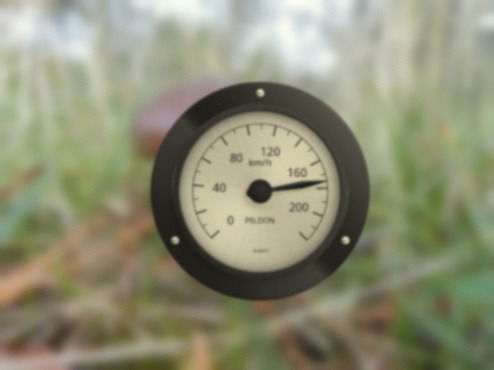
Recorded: 175 km/h
